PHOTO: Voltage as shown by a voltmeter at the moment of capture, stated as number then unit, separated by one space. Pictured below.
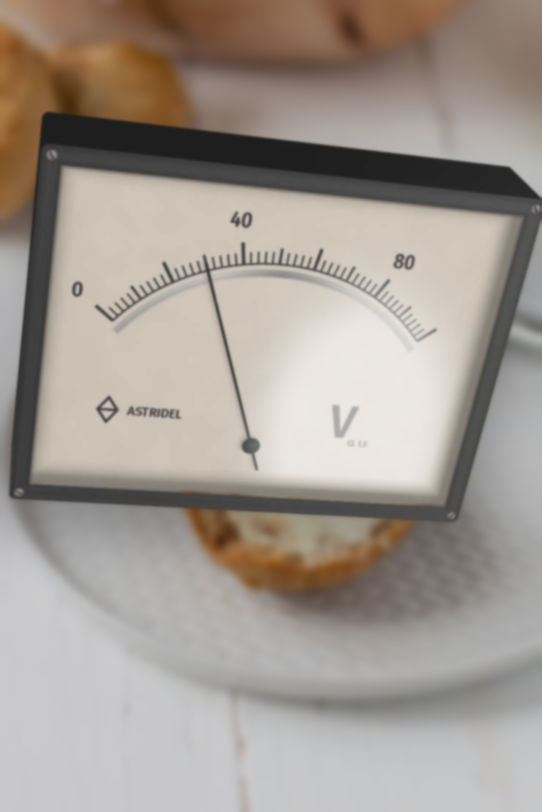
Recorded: 30 V
